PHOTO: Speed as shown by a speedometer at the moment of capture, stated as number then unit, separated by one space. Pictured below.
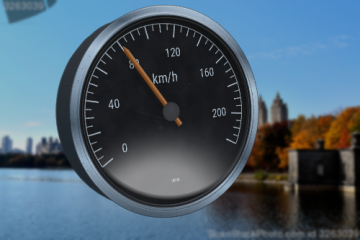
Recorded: 80 km/h
